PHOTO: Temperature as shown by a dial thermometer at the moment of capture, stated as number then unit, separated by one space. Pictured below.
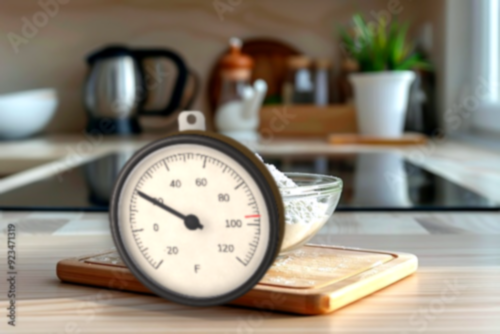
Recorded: 20 °F
